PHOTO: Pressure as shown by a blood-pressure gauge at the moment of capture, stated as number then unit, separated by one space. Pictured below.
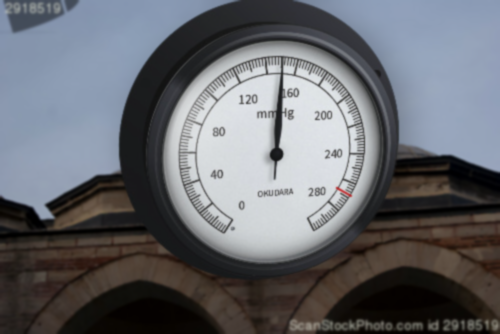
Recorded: 150 mmHg
